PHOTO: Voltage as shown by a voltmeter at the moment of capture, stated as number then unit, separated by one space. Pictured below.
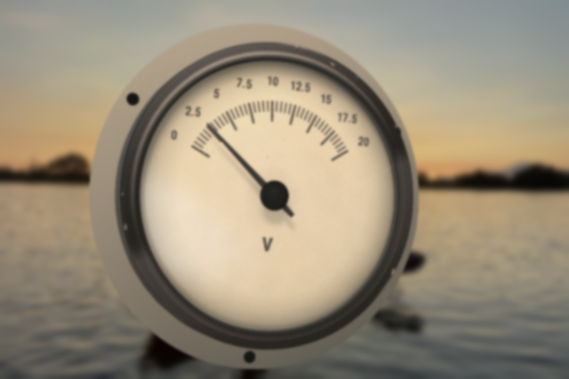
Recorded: 2.5 V
